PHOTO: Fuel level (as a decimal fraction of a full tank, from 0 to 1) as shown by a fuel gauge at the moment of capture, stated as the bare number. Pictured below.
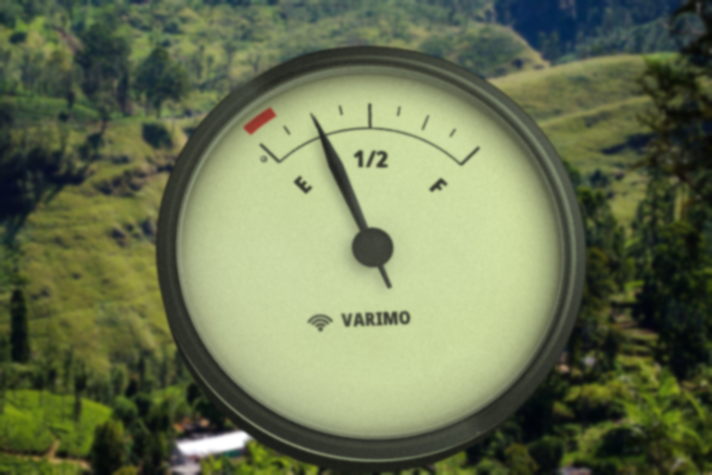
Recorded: 0.25
